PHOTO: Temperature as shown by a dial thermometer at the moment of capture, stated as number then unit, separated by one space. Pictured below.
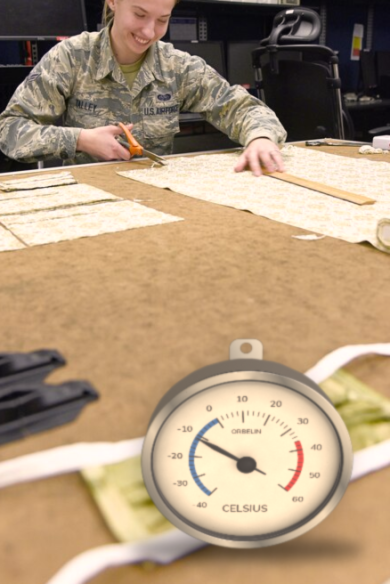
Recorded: -10 °C
